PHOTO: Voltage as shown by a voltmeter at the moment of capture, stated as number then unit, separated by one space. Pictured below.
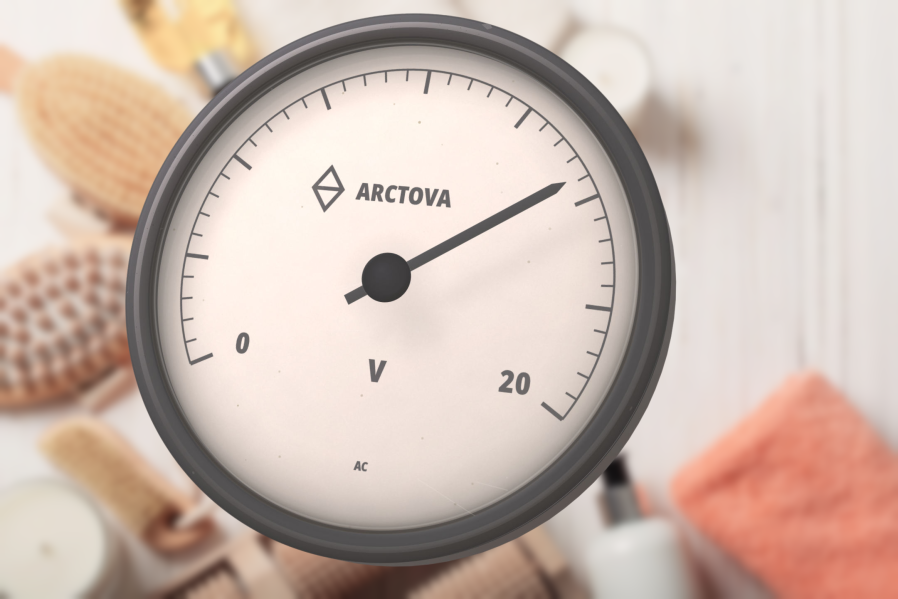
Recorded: 14.5 V
